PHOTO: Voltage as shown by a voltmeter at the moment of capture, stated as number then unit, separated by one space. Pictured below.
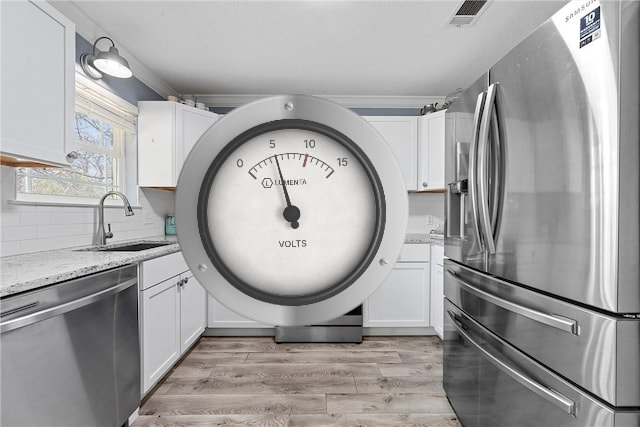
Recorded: 5 V
